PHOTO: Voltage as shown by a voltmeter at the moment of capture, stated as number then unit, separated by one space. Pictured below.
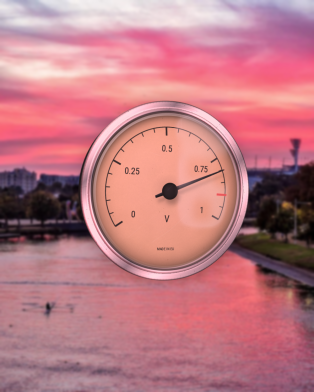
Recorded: 0.8 V
